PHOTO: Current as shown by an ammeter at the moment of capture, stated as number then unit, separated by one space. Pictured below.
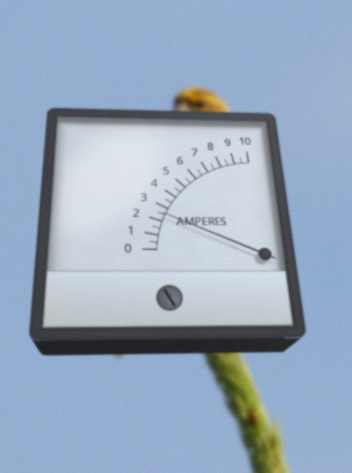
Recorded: 2.5 A
